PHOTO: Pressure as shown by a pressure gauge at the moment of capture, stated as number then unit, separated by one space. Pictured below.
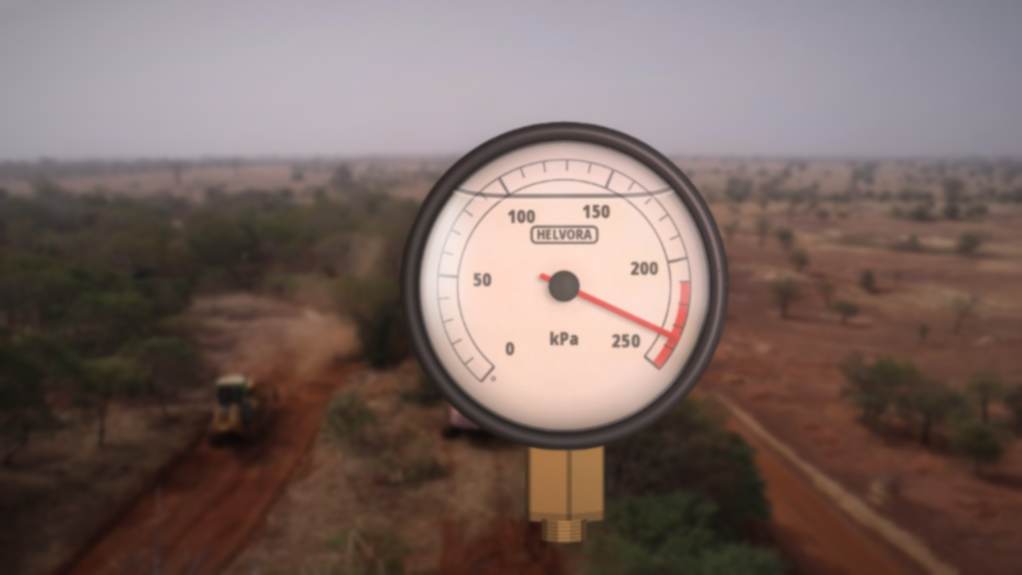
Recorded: 235 kPa
